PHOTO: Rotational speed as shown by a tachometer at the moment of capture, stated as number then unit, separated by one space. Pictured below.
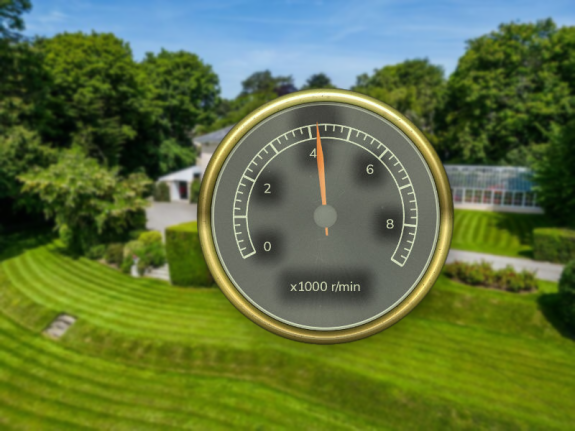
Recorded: 4200 rpm
